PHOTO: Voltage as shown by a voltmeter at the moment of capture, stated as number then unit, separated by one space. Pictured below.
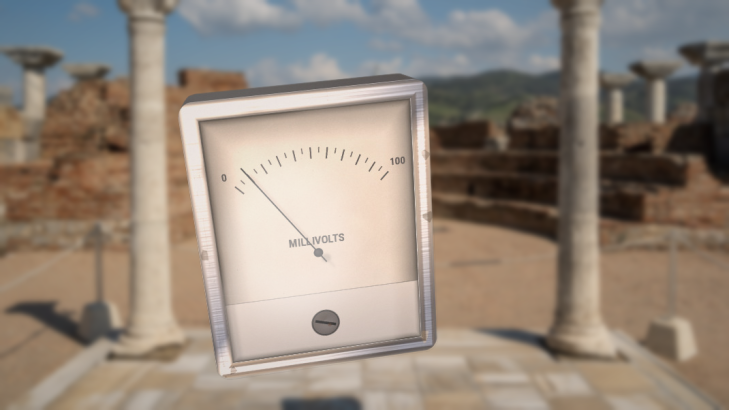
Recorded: 10 mV
